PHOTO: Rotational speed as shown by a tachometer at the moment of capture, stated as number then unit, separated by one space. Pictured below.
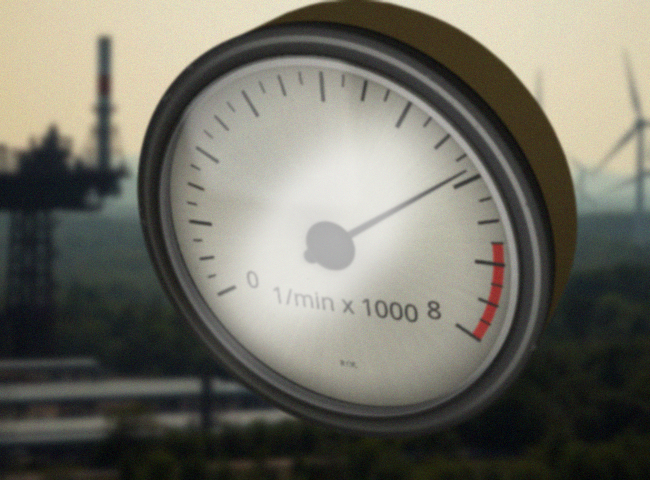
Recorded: 5875 rpm
